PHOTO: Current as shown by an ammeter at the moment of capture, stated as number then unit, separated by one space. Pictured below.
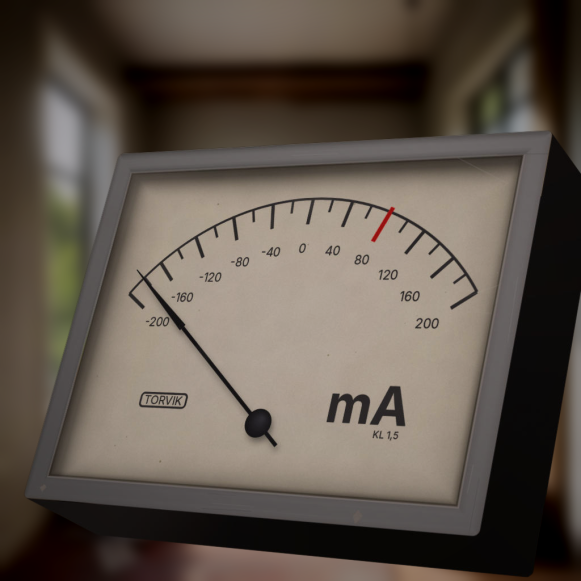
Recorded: -180 mA
